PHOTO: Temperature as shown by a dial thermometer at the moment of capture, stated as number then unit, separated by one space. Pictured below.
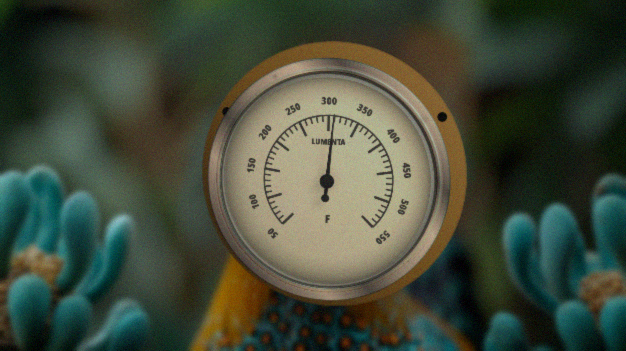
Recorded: 310 °F
